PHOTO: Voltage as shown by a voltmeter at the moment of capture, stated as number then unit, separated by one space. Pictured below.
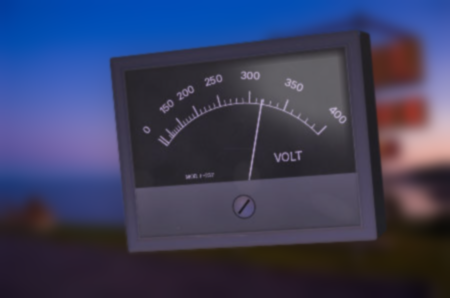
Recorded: 320 V
